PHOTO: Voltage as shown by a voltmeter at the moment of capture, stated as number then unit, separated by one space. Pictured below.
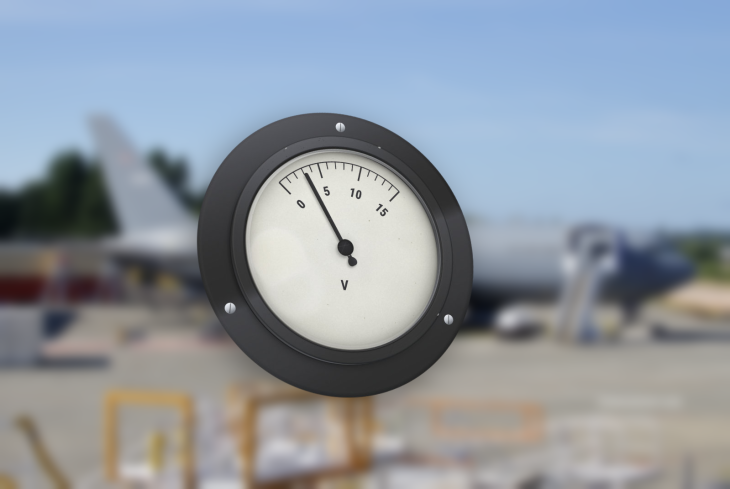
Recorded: 3 V
